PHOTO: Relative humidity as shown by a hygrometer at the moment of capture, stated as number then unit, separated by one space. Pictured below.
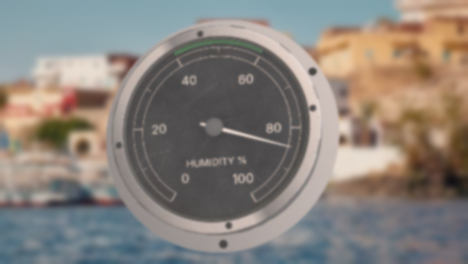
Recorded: 85 %
